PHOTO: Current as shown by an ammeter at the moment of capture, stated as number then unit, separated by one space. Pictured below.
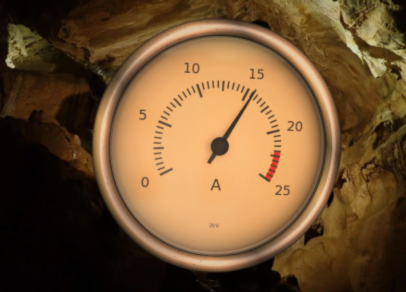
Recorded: 15.5 A
